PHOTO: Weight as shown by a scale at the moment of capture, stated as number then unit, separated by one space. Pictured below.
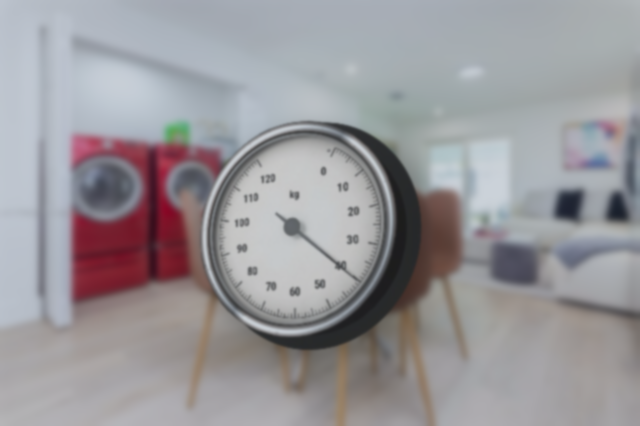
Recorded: 40 kg
